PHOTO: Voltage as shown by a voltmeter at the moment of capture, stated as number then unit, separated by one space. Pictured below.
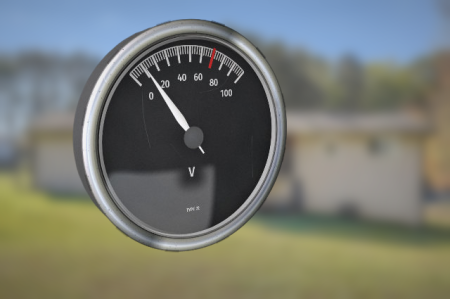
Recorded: 10 V
